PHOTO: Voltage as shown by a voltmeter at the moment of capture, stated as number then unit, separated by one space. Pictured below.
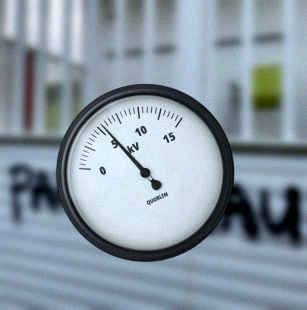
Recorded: 5.5 kV
